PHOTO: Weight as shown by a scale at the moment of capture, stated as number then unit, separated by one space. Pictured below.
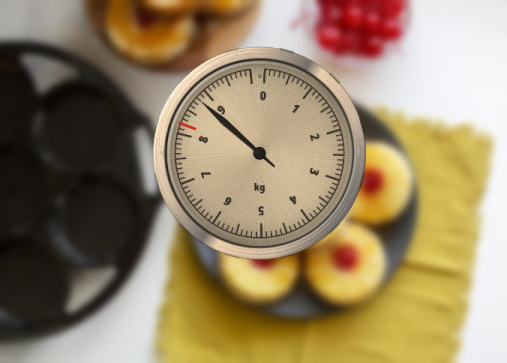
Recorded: 8.8 kg
